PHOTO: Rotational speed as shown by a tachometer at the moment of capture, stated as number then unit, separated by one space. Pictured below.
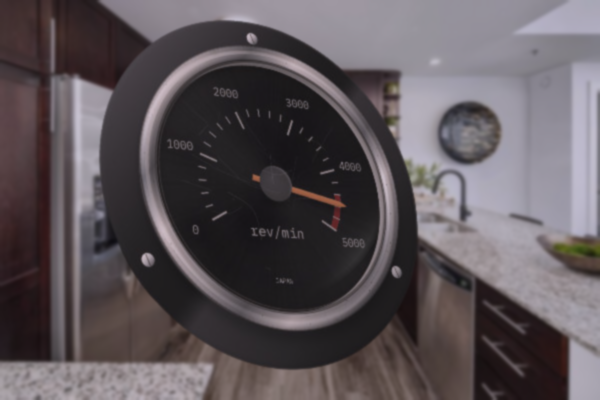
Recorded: 4600 rpm
